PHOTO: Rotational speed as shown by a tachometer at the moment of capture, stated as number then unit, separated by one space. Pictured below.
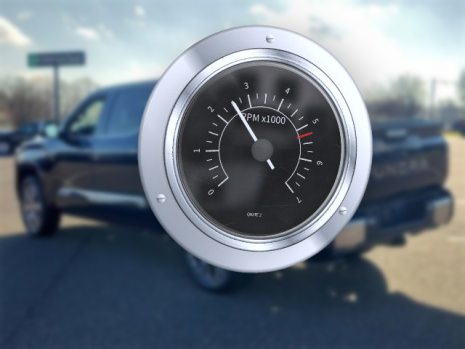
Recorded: 2500 rpm
